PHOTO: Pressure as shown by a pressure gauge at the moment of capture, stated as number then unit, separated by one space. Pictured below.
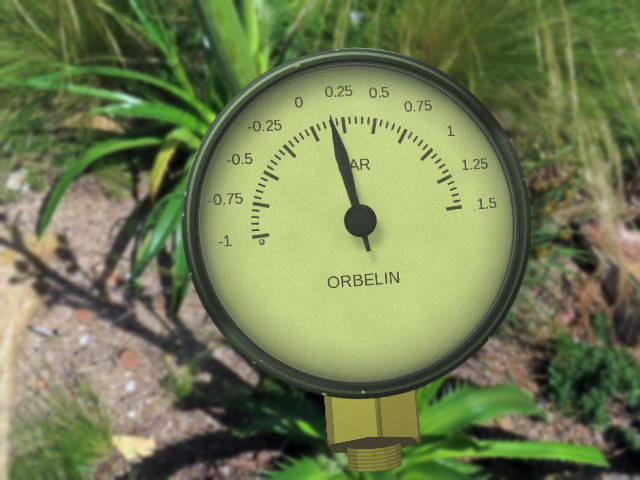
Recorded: 0.15 bar
